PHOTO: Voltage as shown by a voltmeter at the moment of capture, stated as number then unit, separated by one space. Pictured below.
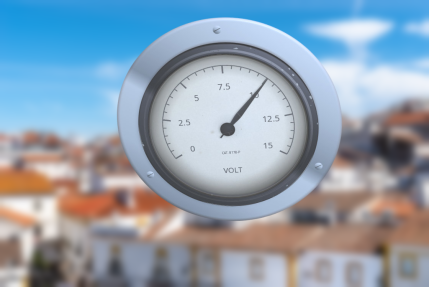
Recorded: 10 V
